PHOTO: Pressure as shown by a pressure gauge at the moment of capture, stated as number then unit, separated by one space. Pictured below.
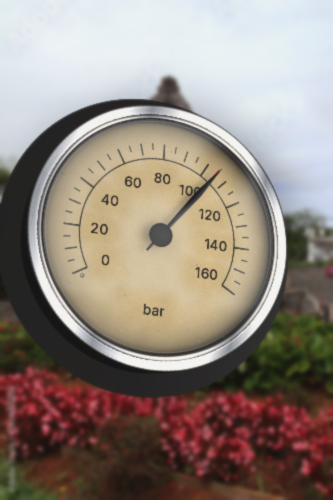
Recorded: 105 bar
